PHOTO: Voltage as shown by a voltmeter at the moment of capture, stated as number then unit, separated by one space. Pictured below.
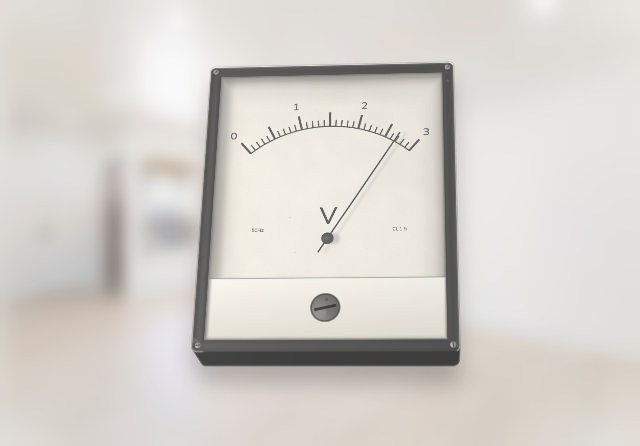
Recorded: 2.7 V
